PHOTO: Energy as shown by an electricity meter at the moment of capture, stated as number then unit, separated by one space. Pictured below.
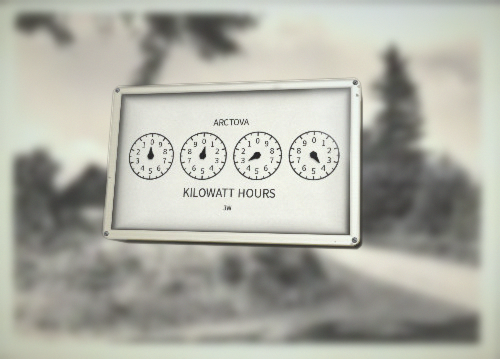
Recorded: 34 kWh
